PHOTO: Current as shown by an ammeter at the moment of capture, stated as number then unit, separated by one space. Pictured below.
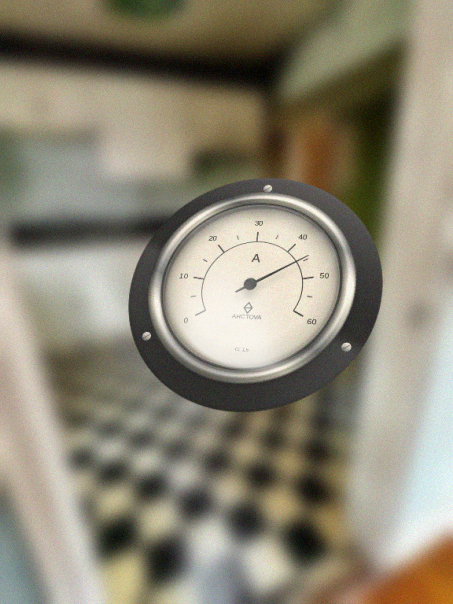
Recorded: 45 A
